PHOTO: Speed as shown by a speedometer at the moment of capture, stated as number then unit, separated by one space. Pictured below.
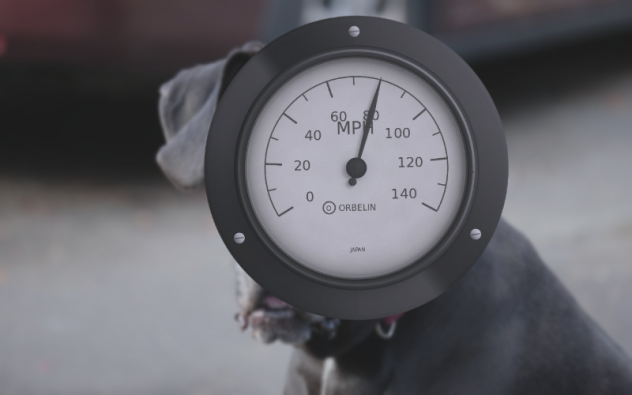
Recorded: 80 mph
